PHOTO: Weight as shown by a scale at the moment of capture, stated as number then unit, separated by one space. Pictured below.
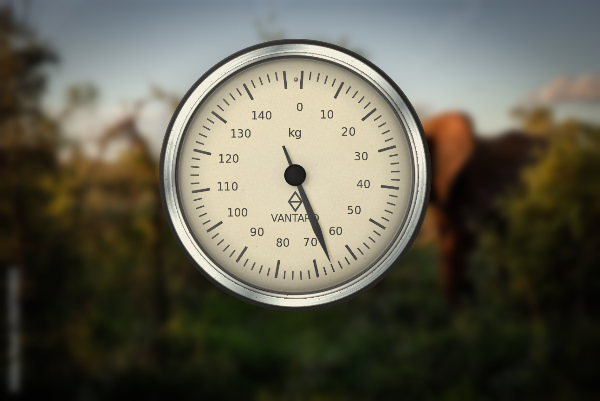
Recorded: 66 kg
